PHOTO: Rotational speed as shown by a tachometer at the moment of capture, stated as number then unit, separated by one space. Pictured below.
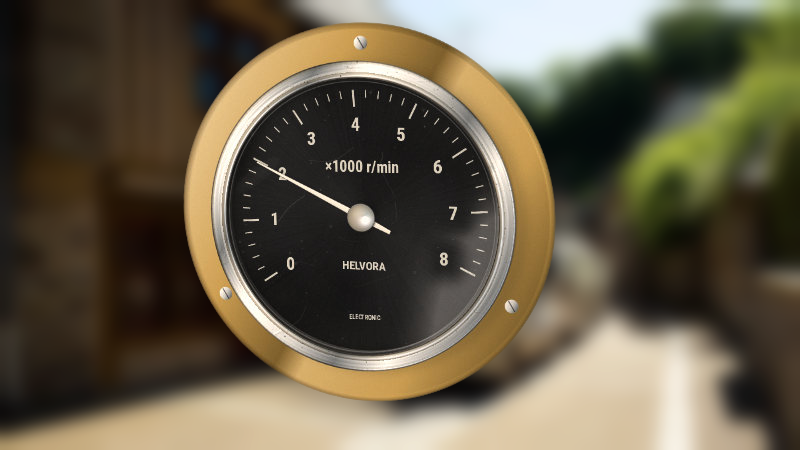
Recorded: 2000 rpm
